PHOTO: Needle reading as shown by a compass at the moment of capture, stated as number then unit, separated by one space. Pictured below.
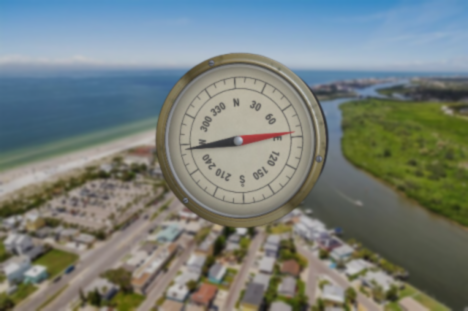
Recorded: 85 °
